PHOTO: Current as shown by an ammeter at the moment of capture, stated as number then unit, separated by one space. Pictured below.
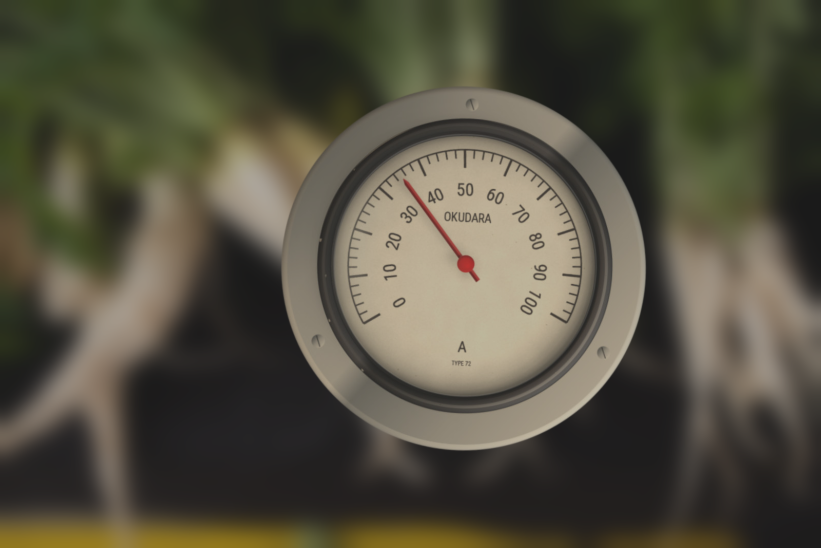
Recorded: 35 A
